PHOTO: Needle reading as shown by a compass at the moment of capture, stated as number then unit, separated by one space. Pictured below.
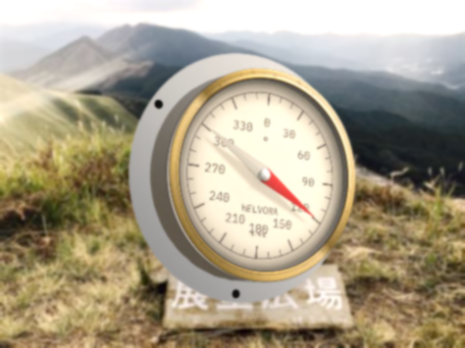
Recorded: 120 °
